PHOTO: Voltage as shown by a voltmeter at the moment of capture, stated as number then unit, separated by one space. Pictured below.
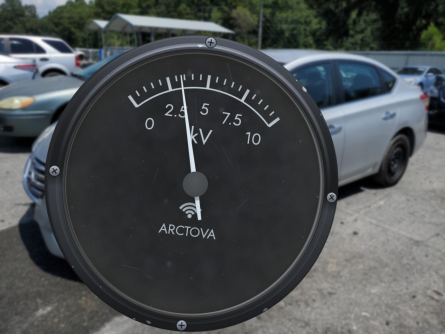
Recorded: 3.25 kV
